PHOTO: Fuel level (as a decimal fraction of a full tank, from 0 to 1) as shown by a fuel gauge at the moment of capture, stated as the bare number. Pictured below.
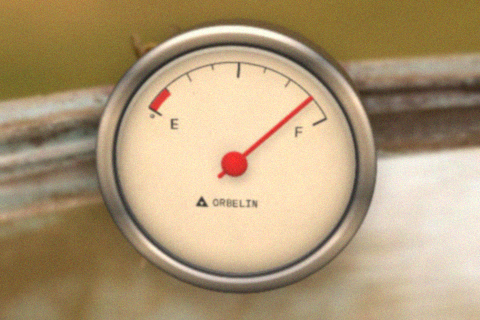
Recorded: 0.875
